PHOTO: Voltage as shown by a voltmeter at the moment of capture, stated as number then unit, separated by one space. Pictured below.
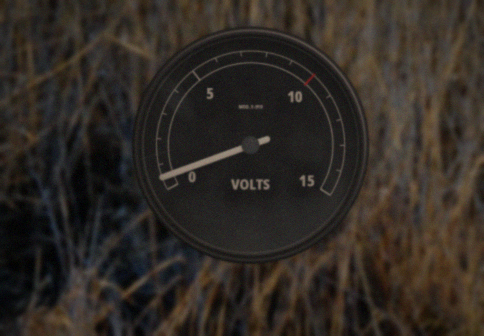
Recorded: 0.5 V
